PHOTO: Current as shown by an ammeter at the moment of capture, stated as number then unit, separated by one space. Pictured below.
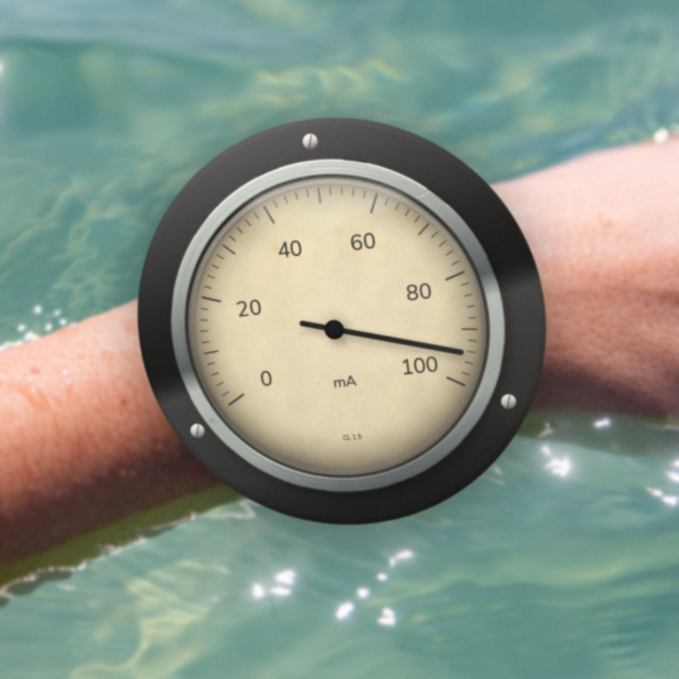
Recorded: 94 mA
